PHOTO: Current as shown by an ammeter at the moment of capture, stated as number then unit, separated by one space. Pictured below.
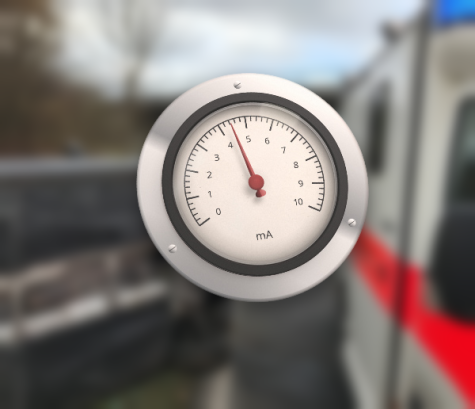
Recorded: 4.4 mA
